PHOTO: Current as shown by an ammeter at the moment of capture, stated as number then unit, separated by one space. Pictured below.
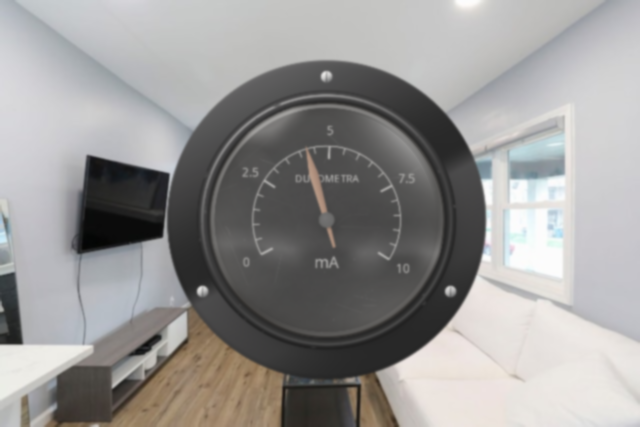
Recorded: 4.25 mA
